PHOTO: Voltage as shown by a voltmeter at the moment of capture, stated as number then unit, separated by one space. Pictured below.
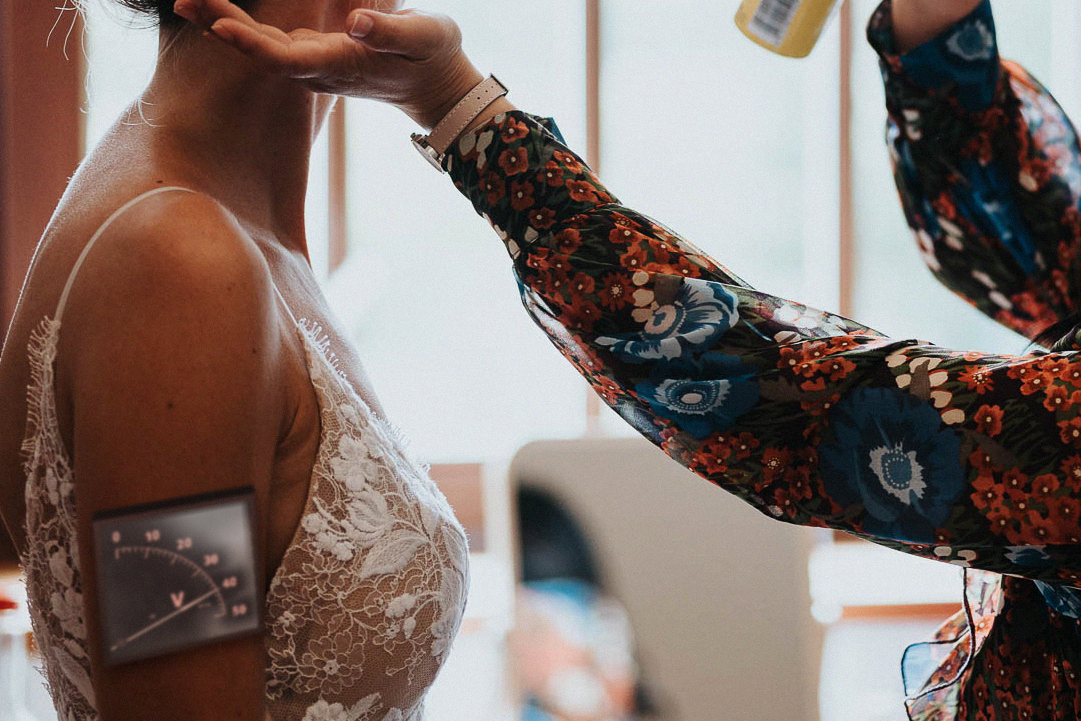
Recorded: 40 V
